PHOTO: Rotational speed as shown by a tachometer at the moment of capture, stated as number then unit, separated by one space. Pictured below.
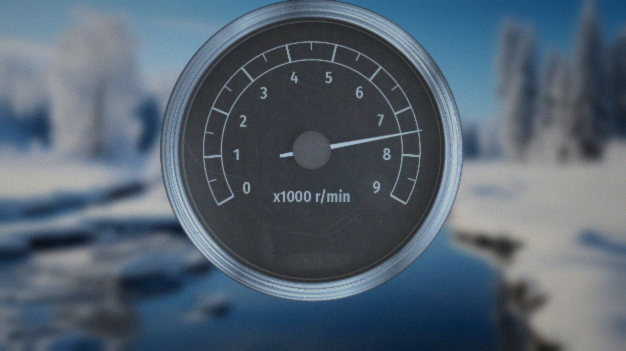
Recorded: 7500 rpm
